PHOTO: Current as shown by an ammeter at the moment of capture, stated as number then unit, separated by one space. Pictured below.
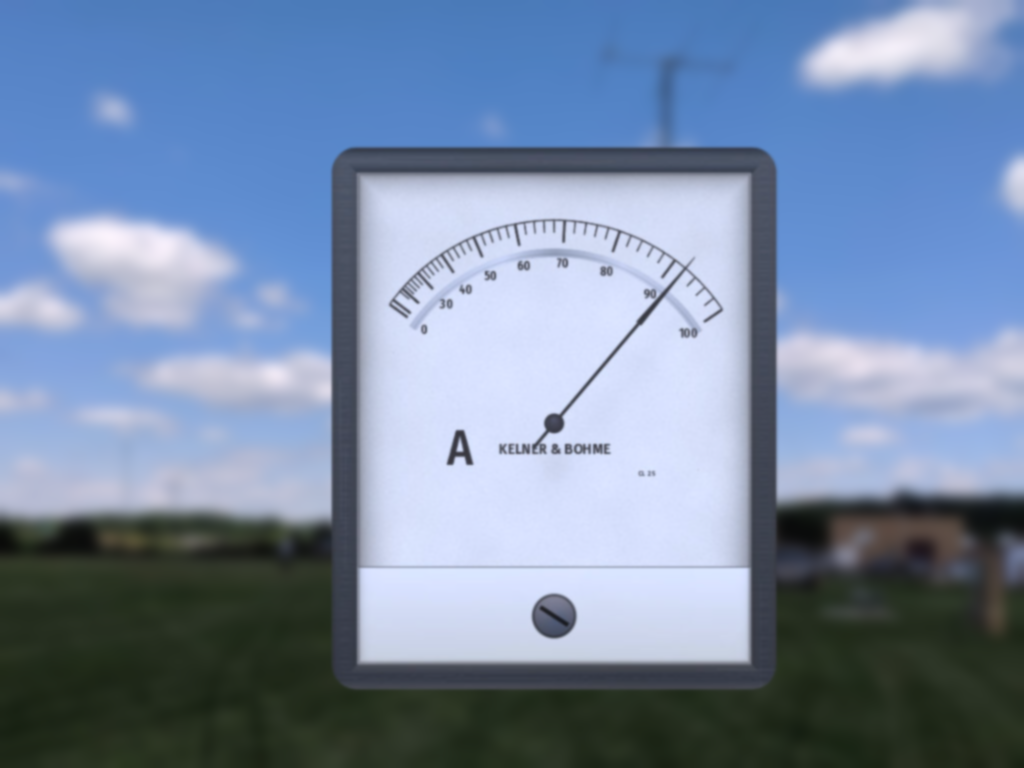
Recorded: 92 A
